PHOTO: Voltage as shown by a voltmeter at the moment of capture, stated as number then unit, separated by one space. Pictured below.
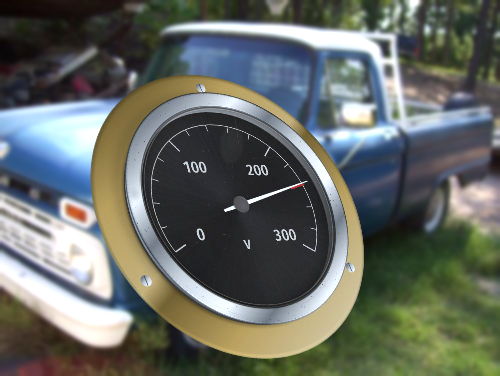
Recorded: 240 V
